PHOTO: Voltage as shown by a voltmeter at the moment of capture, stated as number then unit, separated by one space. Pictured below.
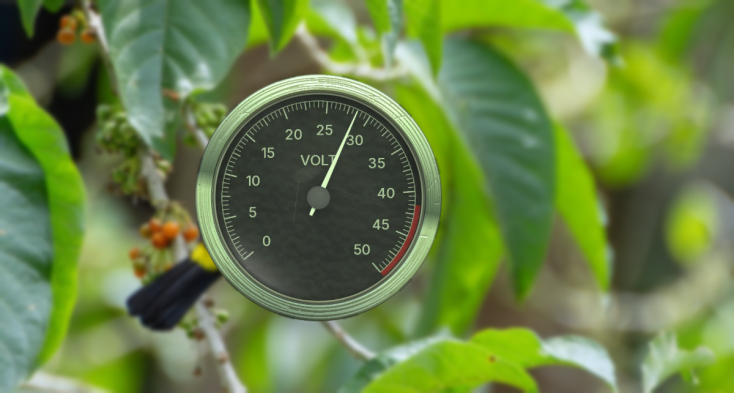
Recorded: 28.5 V
